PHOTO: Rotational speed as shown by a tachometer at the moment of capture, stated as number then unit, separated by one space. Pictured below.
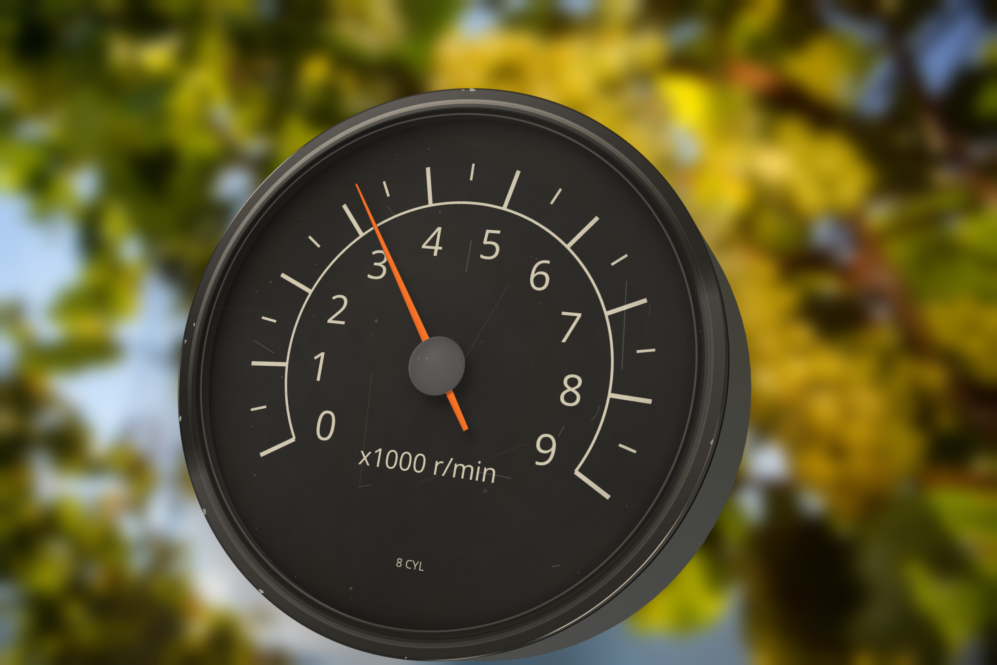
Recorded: 3250 rpm
